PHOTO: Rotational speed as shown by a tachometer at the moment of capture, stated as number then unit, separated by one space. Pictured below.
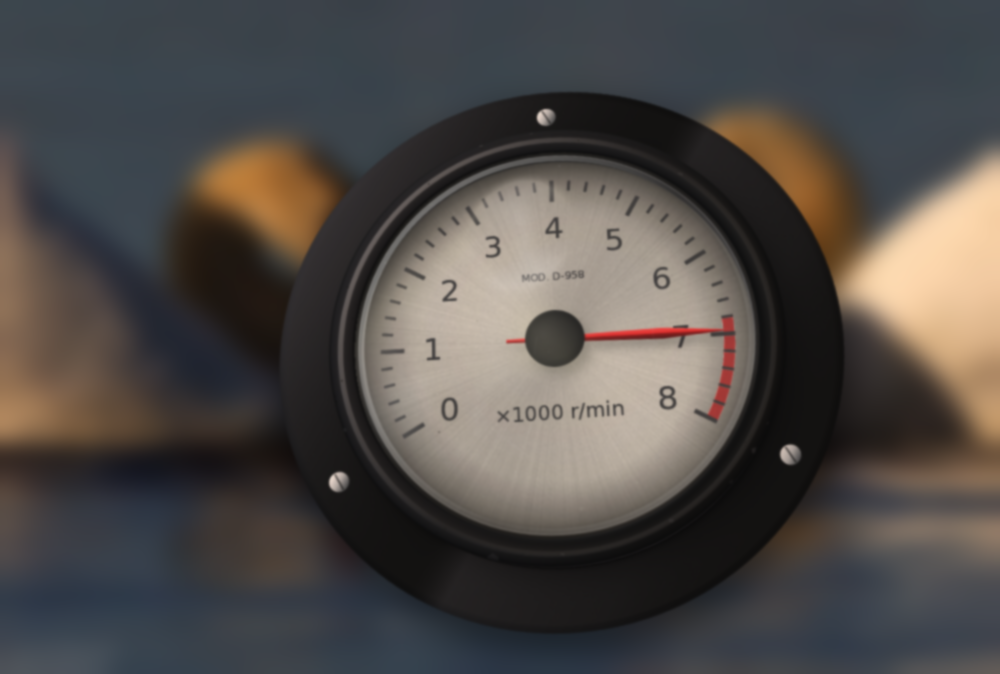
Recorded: 7000 rpm
